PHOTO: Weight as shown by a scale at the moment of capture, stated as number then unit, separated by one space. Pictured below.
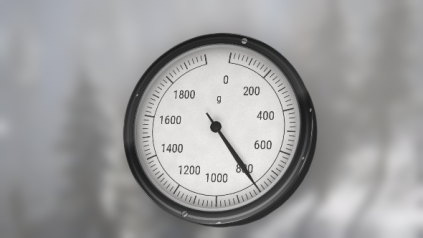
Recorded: 800 g
